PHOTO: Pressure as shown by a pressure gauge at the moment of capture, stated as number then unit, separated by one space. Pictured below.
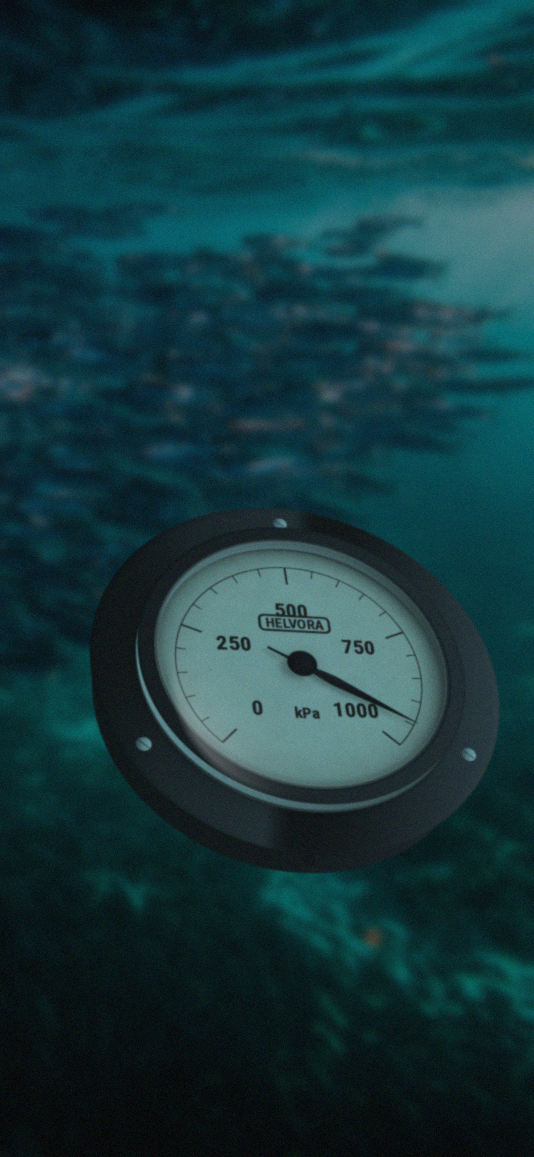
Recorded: 950 kPa
